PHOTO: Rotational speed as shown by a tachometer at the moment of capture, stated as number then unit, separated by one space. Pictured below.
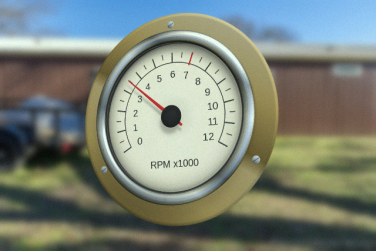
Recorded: 3500 rpm
